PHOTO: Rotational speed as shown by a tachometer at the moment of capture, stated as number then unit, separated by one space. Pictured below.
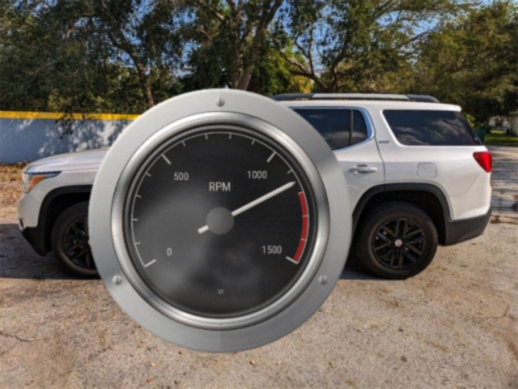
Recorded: 1150 rpm
